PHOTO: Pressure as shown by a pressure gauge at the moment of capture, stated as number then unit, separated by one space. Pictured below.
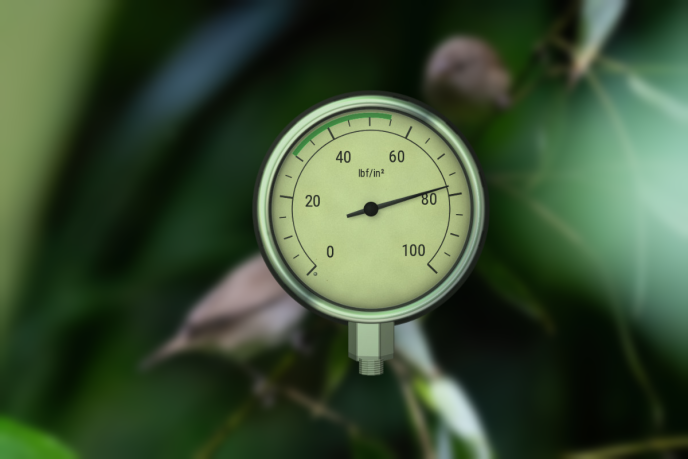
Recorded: 77.5 psi
